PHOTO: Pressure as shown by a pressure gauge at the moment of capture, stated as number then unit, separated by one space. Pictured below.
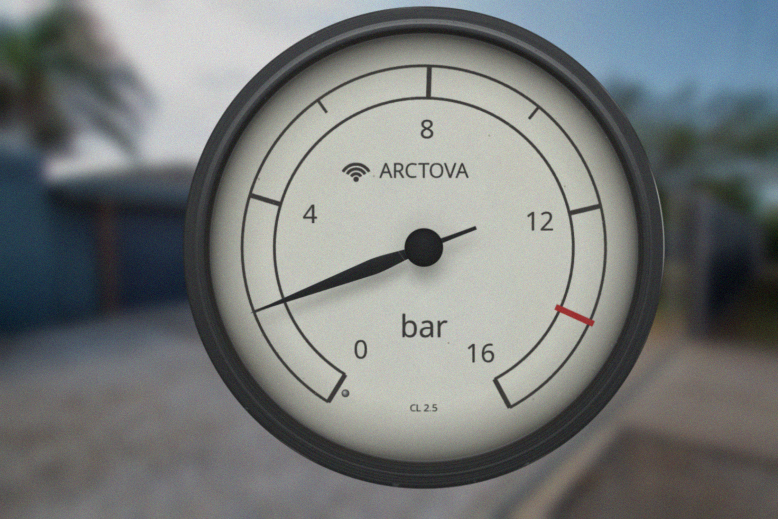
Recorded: 2 bar
